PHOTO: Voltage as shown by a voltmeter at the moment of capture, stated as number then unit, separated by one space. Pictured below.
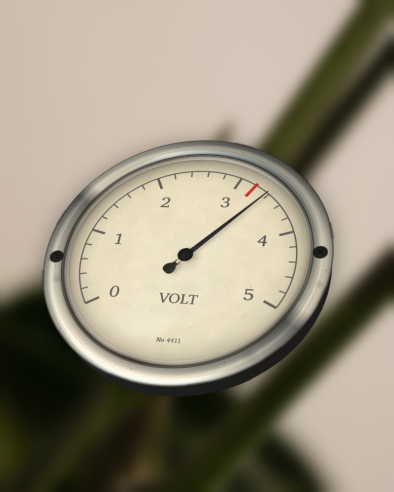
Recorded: 3.4 V
